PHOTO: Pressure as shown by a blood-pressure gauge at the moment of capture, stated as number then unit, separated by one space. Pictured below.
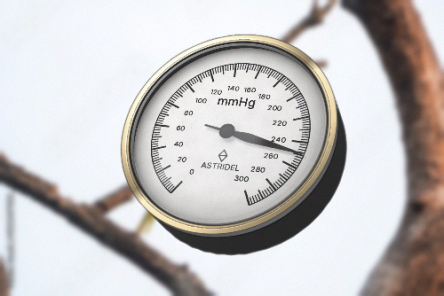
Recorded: 250 mmHg
